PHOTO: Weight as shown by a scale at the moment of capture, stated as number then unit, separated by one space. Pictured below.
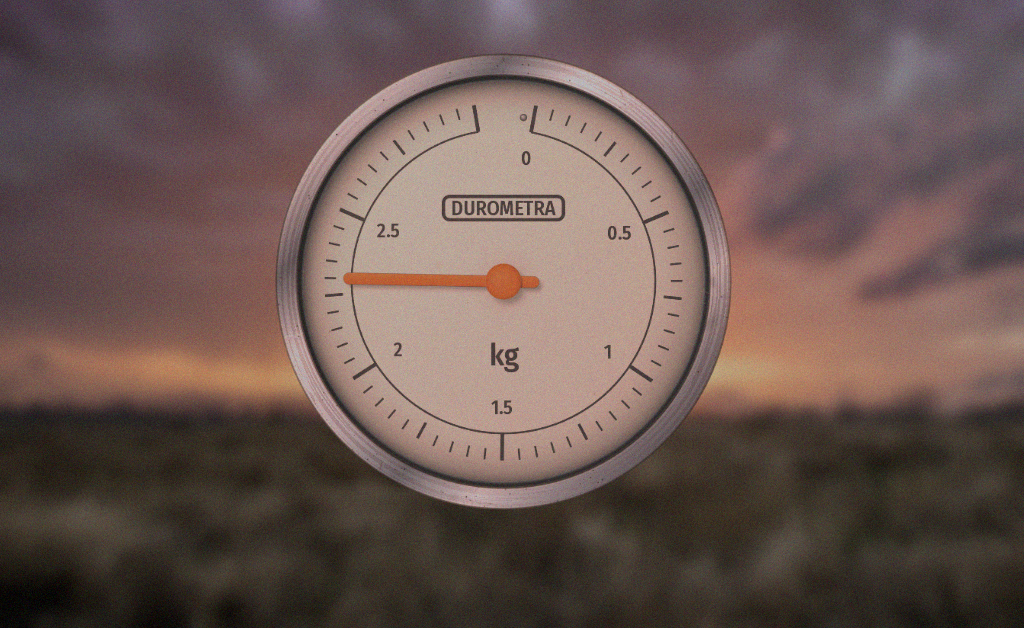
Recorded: 2.3 kg
